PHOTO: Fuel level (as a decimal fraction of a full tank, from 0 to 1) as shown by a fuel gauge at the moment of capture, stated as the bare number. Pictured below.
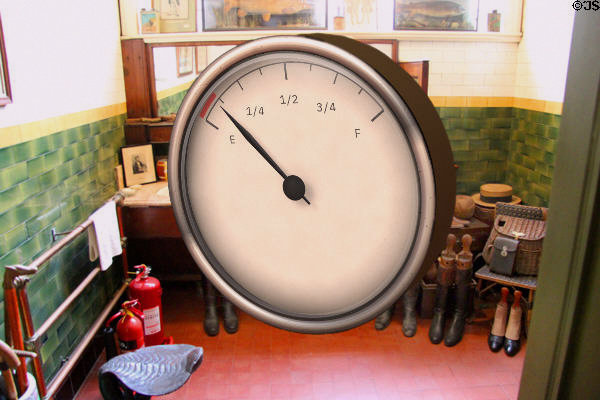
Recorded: 0.125
